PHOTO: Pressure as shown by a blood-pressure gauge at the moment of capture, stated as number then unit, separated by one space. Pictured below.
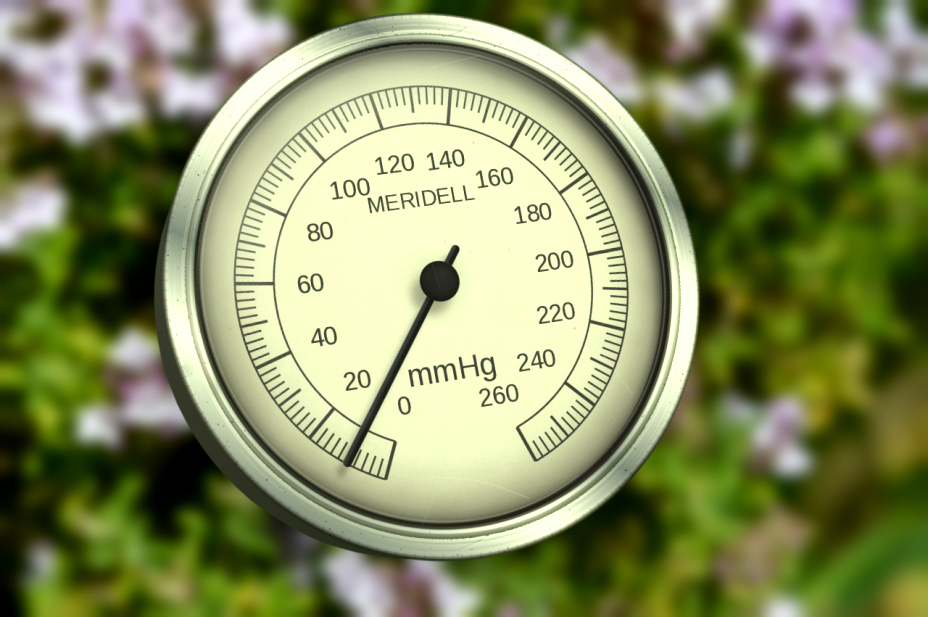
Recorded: 10 mmHg
